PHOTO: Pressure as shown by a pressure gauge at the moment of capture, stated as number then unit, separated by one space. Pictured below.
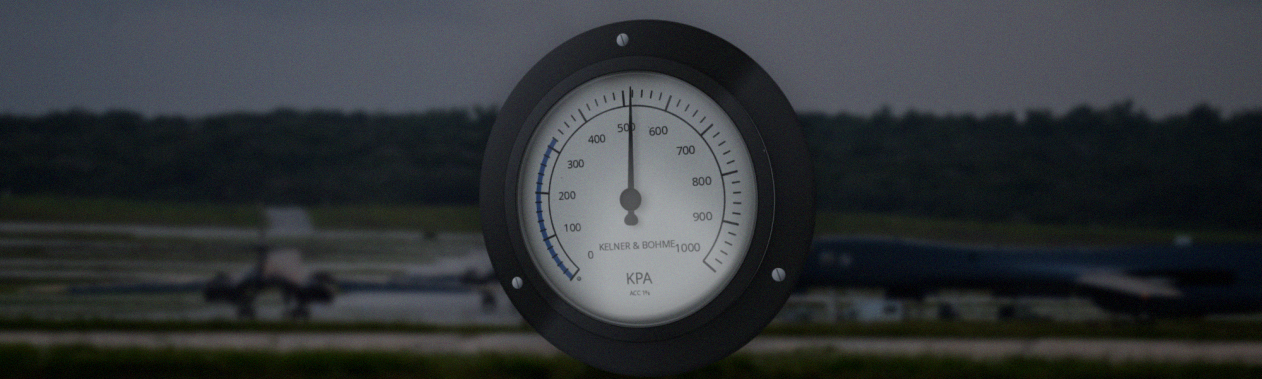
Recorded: 520 kPa
